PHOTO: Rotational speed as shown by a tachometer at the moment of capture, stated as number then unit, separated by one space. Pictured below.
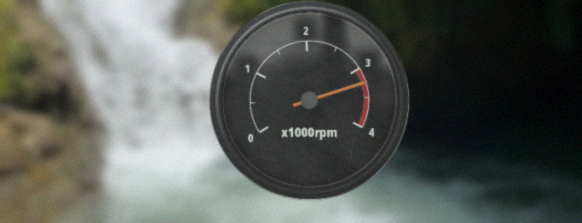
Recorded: 3250 rpm
